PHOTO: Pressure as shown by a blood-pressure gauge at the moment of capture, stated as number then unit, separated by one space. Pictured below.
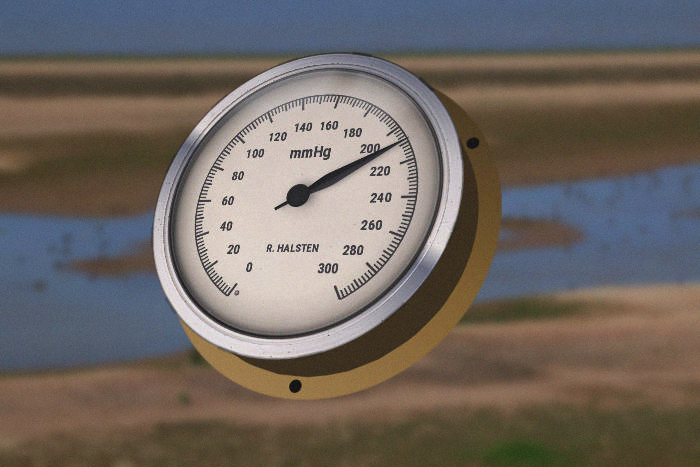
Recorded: 210 mmHg
